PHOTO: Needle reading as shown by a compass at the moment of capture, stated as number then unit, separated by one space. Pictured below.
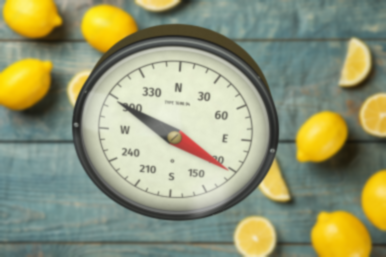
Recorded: 120 °
